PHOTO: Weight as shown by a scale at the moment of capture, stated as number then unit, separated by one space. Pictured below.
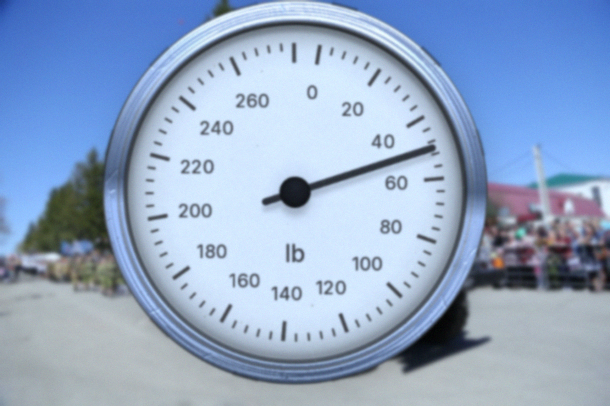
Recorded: 50 lb
